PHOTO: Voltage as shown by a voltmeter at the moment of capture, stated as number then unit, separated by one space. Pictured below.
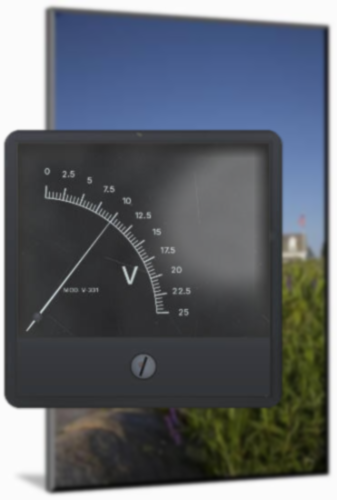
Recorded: 10 V
